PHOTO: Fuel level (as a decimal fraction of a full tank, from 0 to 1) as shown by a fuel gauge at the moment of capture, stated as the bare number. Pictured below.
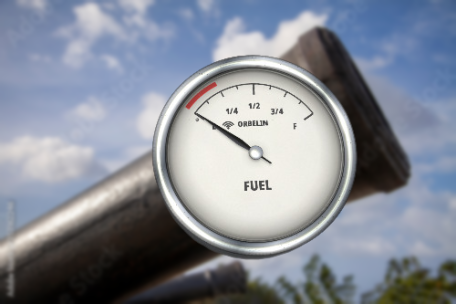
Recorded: 0
